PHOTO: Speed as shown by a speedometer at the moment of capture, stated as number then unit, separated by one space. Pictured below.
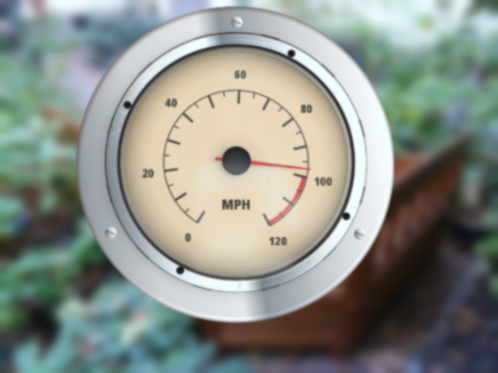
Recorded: 97.5 mph
